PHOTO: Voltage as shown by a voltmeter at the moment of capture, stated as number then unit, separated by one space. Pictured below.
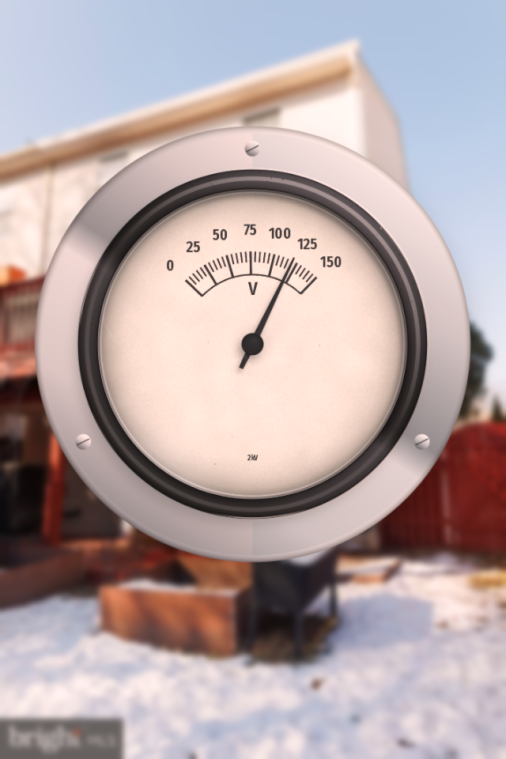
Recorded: 120 V
